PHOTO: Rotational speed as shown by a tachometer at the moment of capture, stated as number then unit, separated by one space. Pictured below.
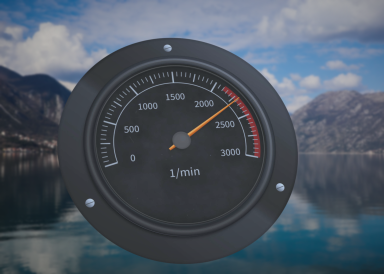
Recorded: 2300 rpm
